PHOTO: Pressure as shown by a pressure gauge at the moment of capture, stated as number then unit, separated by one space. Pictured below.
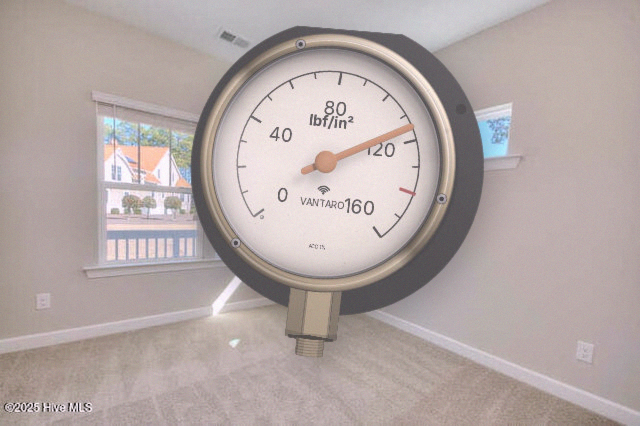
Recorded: 115 psi
